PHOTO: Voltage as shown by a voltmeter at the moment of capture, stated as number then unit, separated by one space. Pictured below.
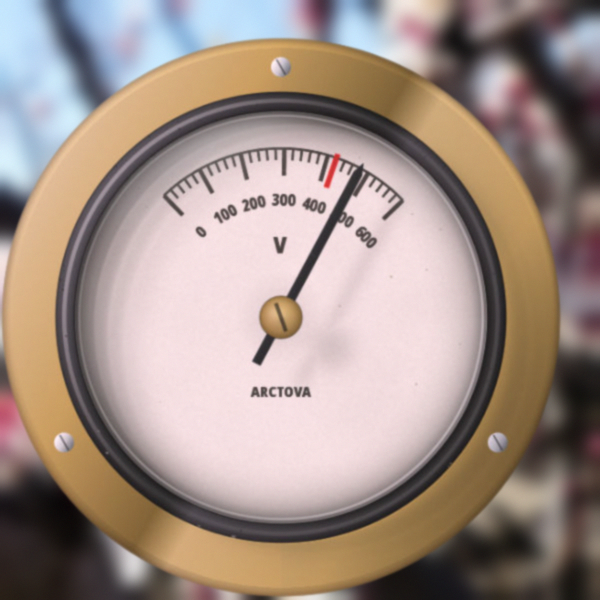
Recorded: 480 V
